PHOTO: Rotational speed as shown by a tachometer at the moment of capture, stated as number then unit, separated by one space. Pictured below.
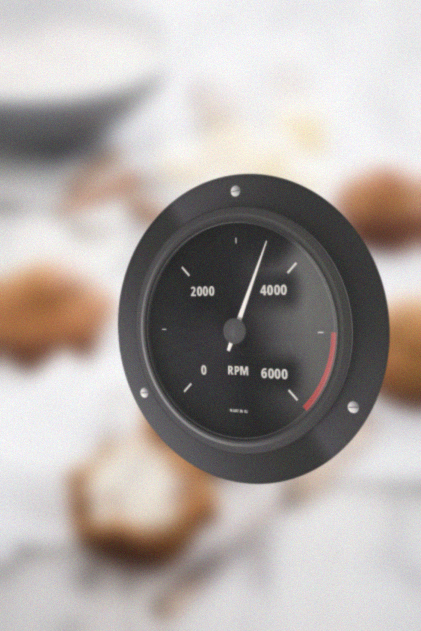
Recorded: 3500 rpm
